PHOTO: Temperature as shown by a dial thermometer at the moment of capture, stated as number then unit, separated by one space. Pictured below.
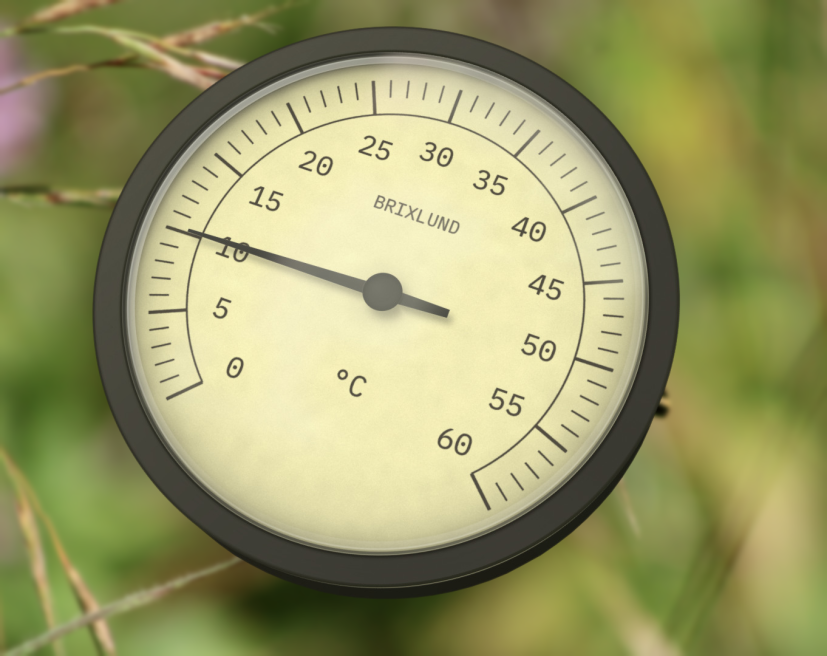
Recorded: 10 °C
